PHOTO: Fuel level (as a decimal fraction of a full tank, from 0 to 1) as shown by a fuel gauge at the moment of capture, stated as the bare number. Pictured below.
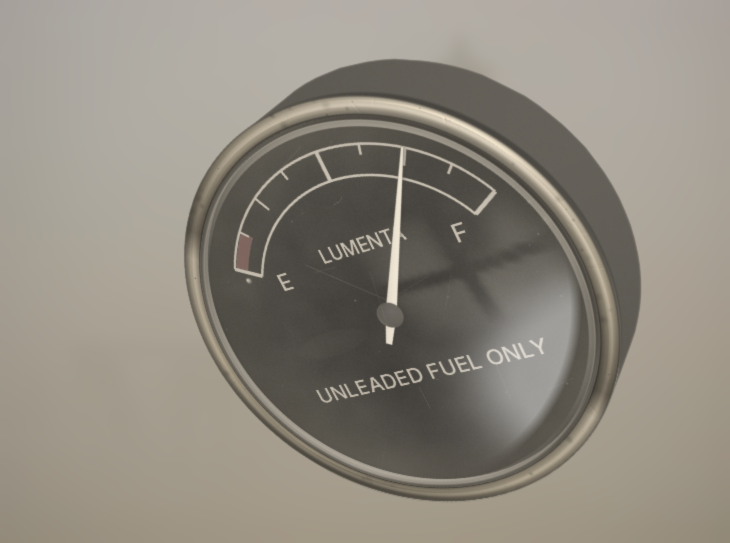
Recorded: 0.75
